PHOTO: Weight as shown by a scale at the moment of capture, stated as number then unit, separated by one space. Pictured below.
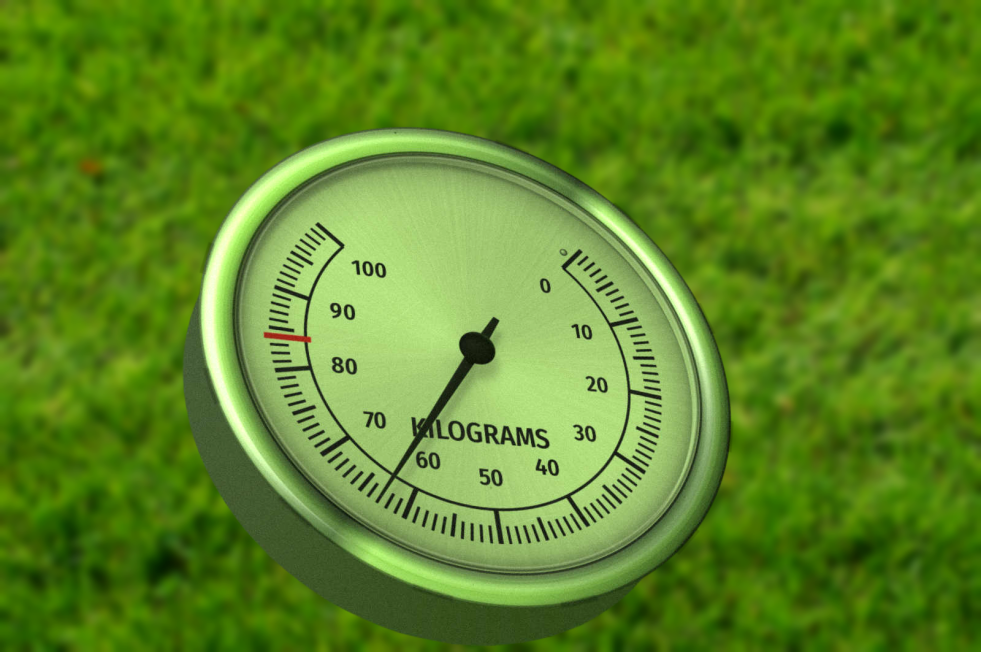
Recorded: 63 kg
